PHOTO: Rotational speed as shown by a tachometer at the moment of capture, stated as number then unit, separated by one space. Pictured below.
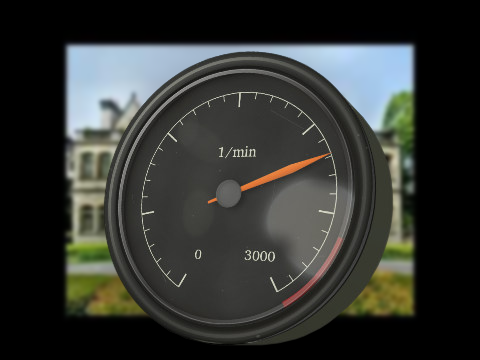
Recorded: 2200 rpm
